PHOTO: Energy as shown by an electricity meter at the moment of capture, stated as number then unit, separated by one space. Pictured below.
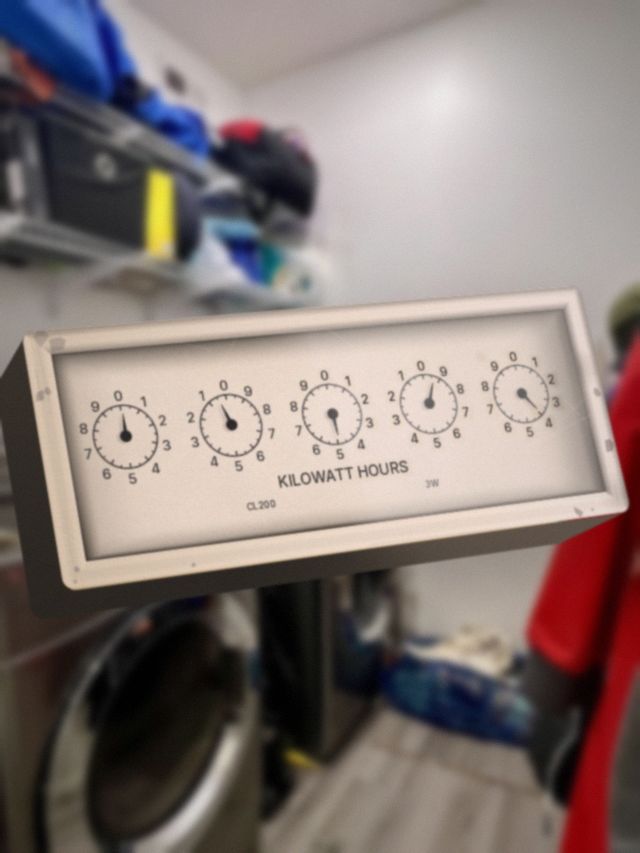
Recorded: 494 kWh
